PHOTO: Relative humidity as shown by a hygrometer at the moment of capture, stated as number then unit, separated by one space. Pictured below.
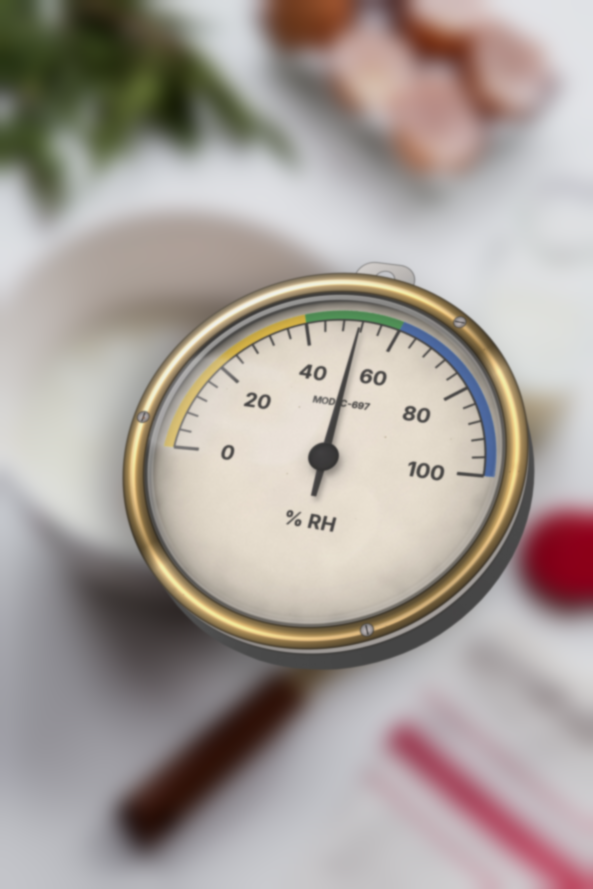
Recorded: 52 %
